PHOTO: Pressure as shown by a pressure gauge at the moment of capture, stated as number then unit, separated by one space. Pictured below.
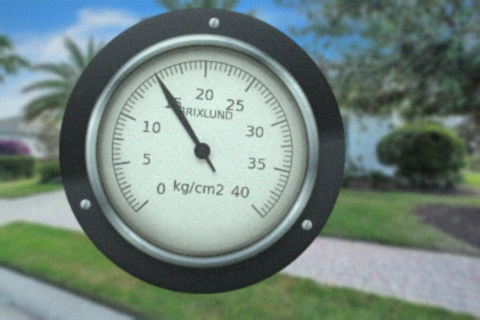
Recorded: 15 kg/cm²
